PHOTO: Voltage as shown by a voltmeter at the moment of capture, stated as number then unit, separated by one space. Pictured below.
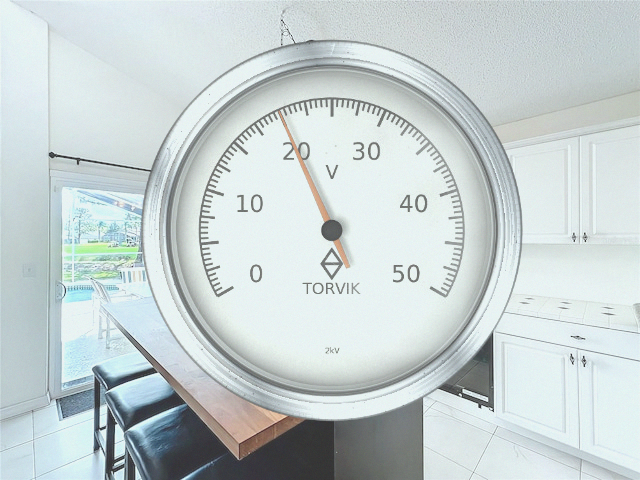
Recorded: 20 V
